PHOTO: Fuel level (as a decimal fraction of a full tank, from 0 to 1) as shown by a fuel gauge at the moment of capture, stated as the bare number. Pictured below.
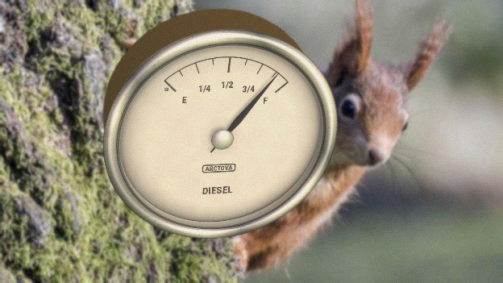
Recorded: 0.875
